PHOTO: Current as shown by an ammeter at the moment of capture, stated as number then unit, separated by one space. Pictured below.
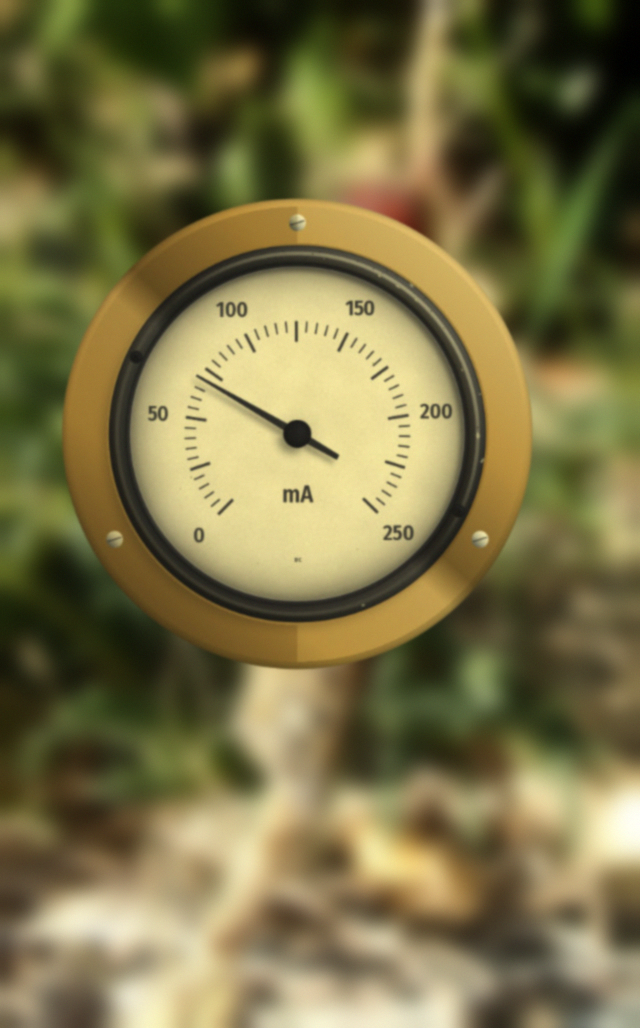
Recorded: 70 mA
